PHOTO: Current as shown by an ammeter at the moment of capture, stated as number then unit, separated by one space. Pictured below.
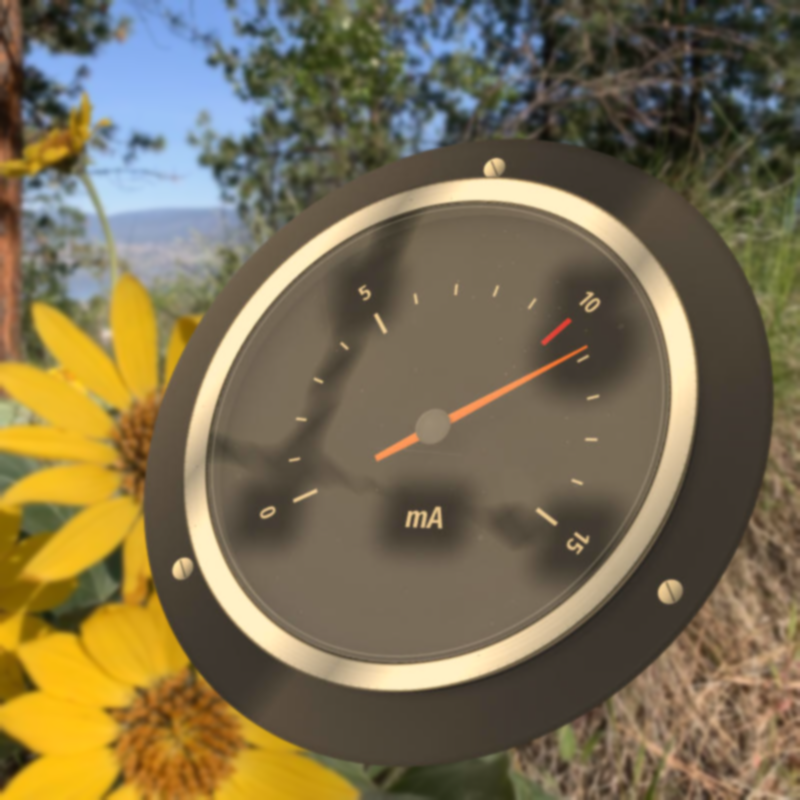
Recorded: 11 mA
